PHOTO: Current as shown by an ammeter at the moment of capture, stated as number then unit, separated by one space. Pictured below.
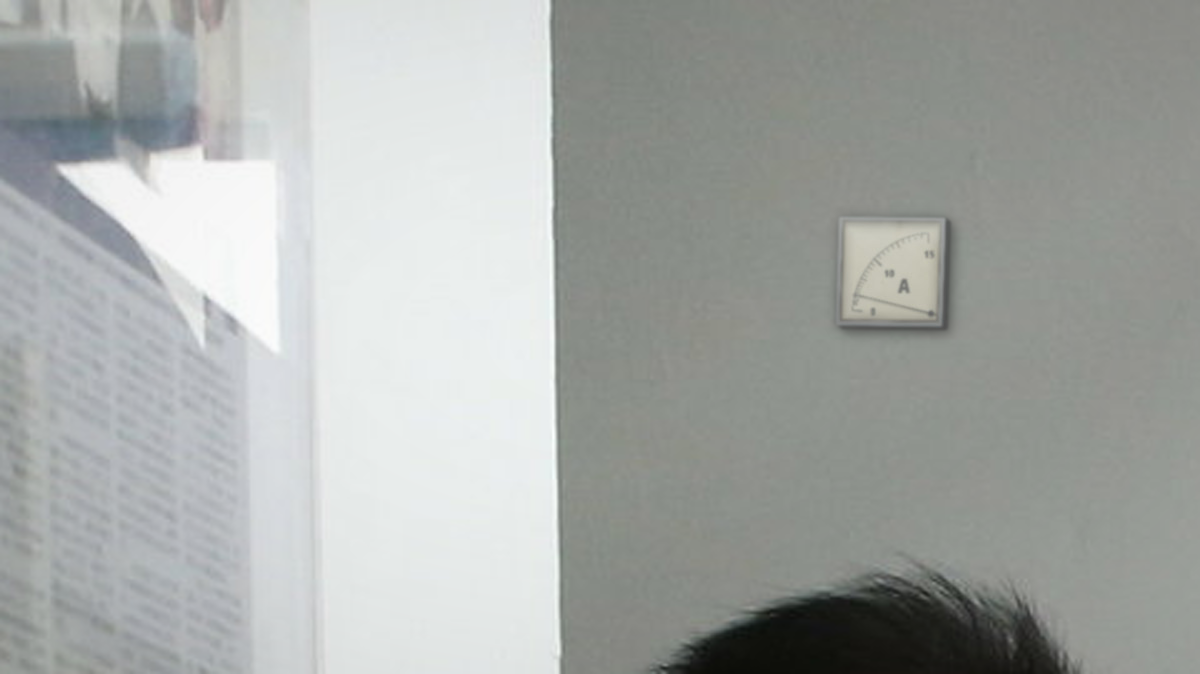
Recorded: 5 A
